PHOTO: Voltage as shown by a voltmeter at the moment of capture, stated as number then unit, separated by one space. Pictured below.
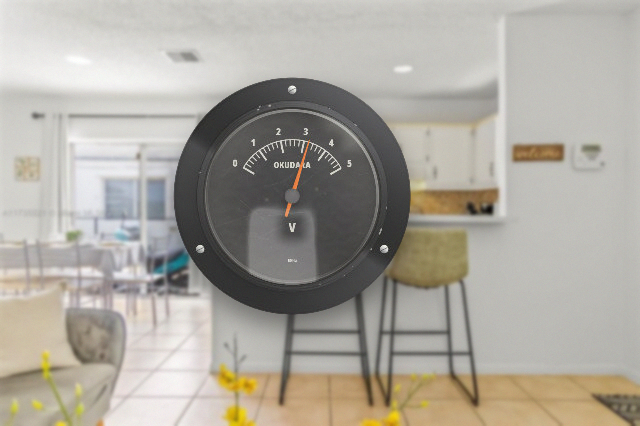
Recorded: 3.2 V
